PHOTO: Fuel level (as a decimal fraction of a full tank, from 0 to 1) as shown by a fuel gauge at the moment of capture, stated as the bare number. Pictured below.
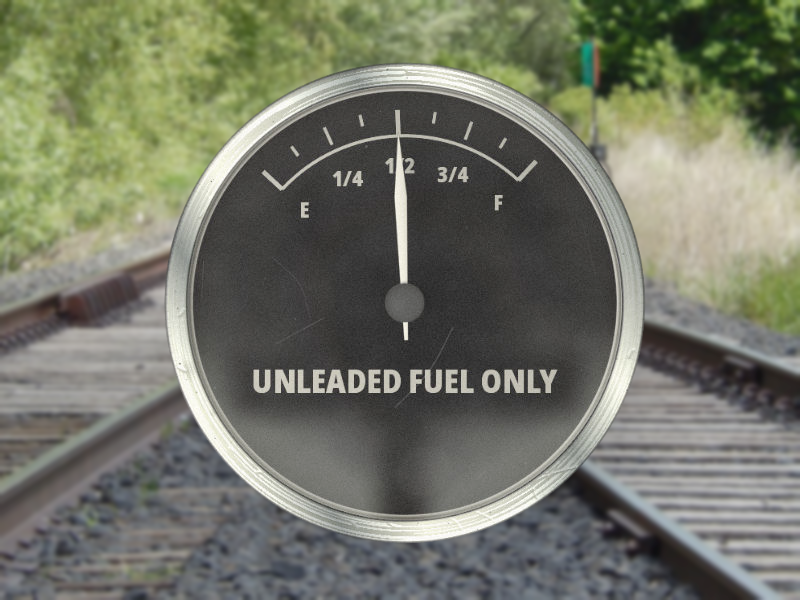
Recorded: 0.5
